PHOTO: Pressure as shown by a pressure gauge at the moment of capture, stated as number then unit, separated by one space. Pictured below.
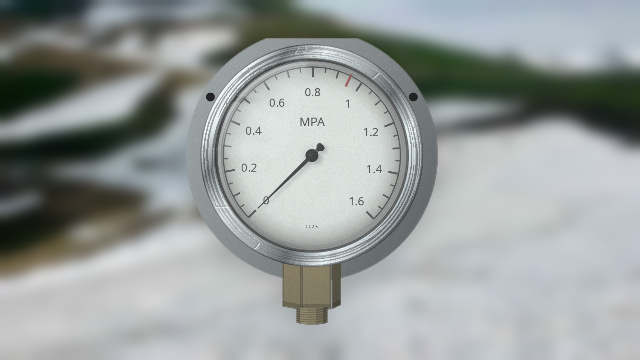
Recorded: 0 MPa
